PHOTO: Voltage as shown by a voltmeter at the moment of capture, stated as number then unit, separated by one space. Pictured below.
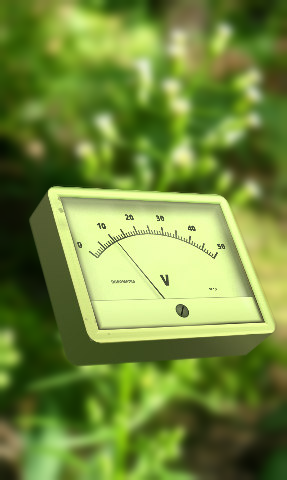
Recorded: 10 V
